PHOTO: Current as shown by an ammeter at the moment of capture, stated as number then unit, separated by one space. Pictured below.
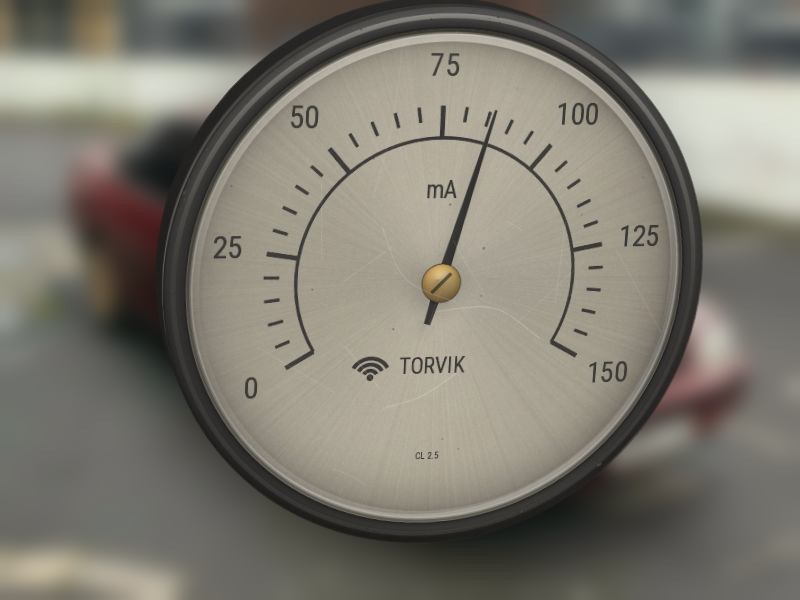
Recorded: 85 mA
